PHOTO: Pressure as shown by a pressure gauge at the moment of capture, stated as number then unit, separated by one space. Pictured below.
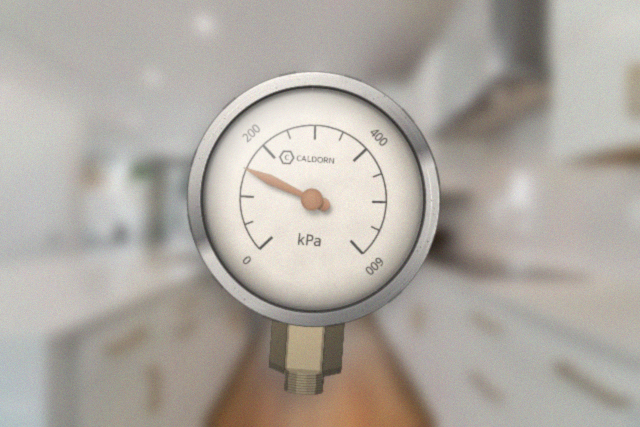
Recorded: 150 kPa
